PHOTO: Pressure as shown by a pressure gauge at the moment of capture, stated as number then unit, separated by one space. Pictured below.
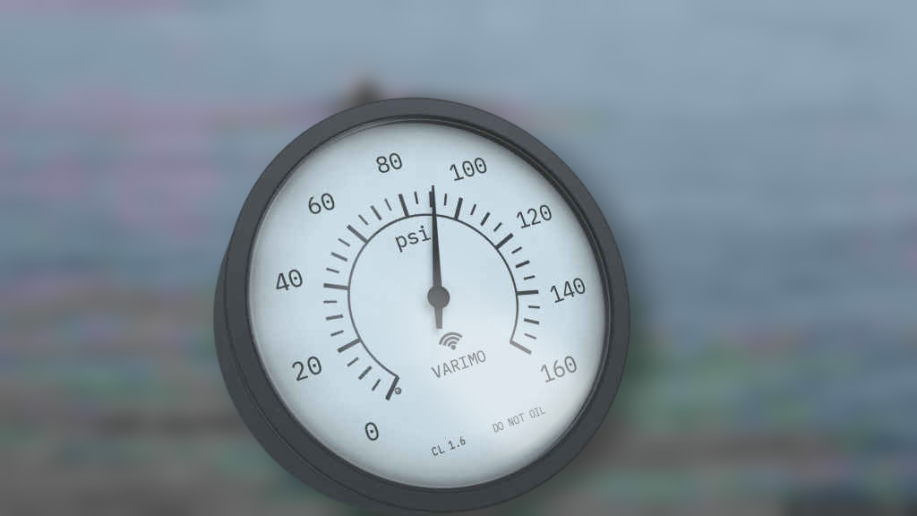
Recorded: 90 psi
